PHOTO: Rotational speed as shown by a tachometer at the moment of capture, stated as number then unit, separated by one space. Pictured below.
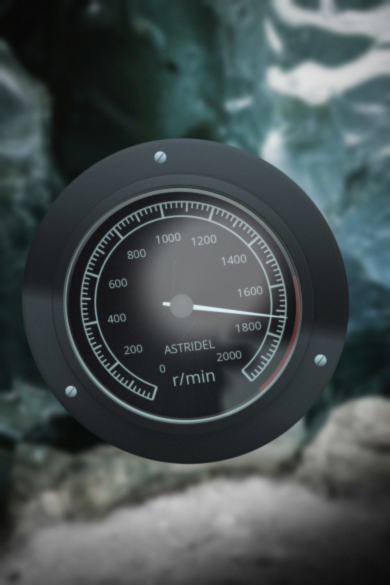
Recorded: 1720 rpm
